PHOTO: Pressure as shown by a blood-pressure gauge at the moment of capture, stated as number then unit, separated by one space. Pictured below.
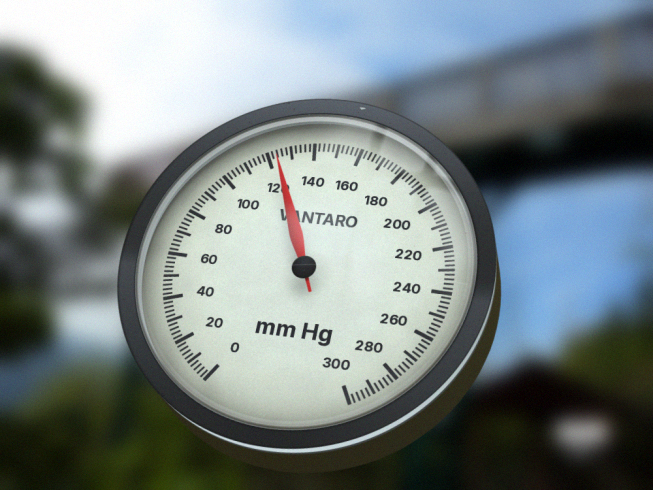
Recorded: 124 mmHg
